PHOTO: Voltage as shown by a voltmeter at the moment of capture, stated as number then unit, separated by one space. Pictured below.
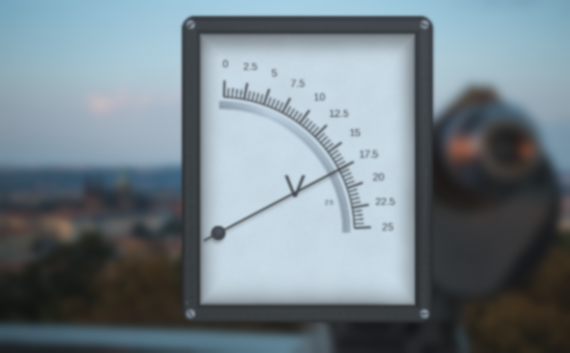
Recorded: 17.5 V
